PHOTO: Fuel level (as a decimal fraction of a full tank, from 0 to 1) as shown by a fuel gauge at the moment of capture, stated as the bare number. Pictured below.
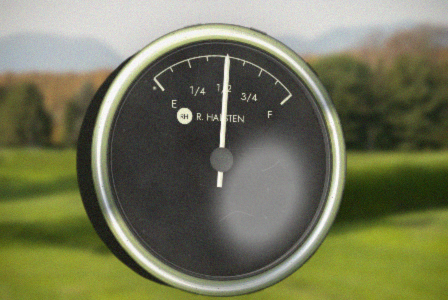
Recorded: 0.5
